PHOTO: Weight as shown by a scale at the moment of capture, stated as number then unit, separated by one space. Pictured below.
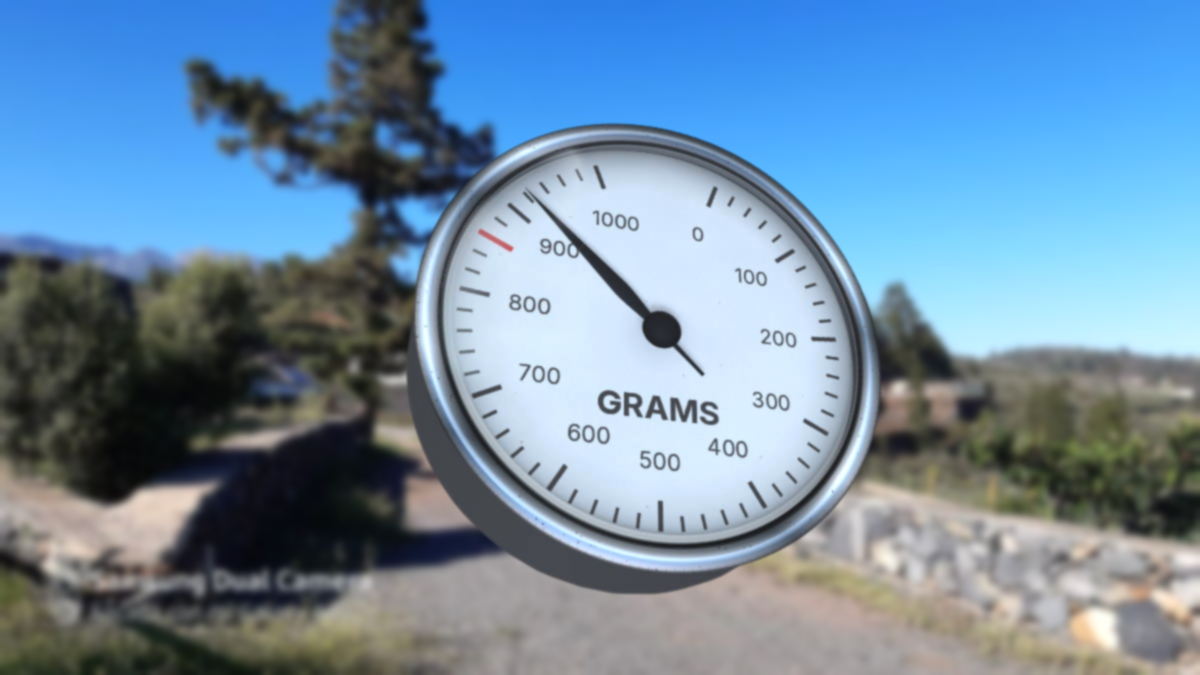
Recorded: 920 g
